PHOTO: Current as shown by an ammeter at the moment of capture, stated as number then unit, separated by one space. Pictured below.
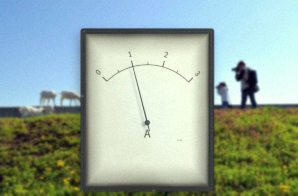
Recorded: 1 A
